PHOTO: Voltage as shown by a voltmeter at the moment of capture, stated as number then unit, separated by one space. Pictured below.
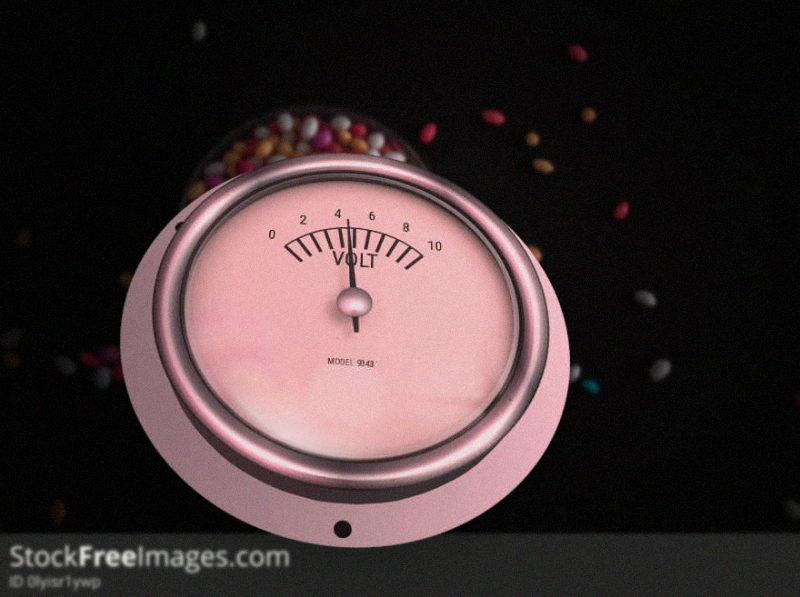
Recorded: 4.5 V
